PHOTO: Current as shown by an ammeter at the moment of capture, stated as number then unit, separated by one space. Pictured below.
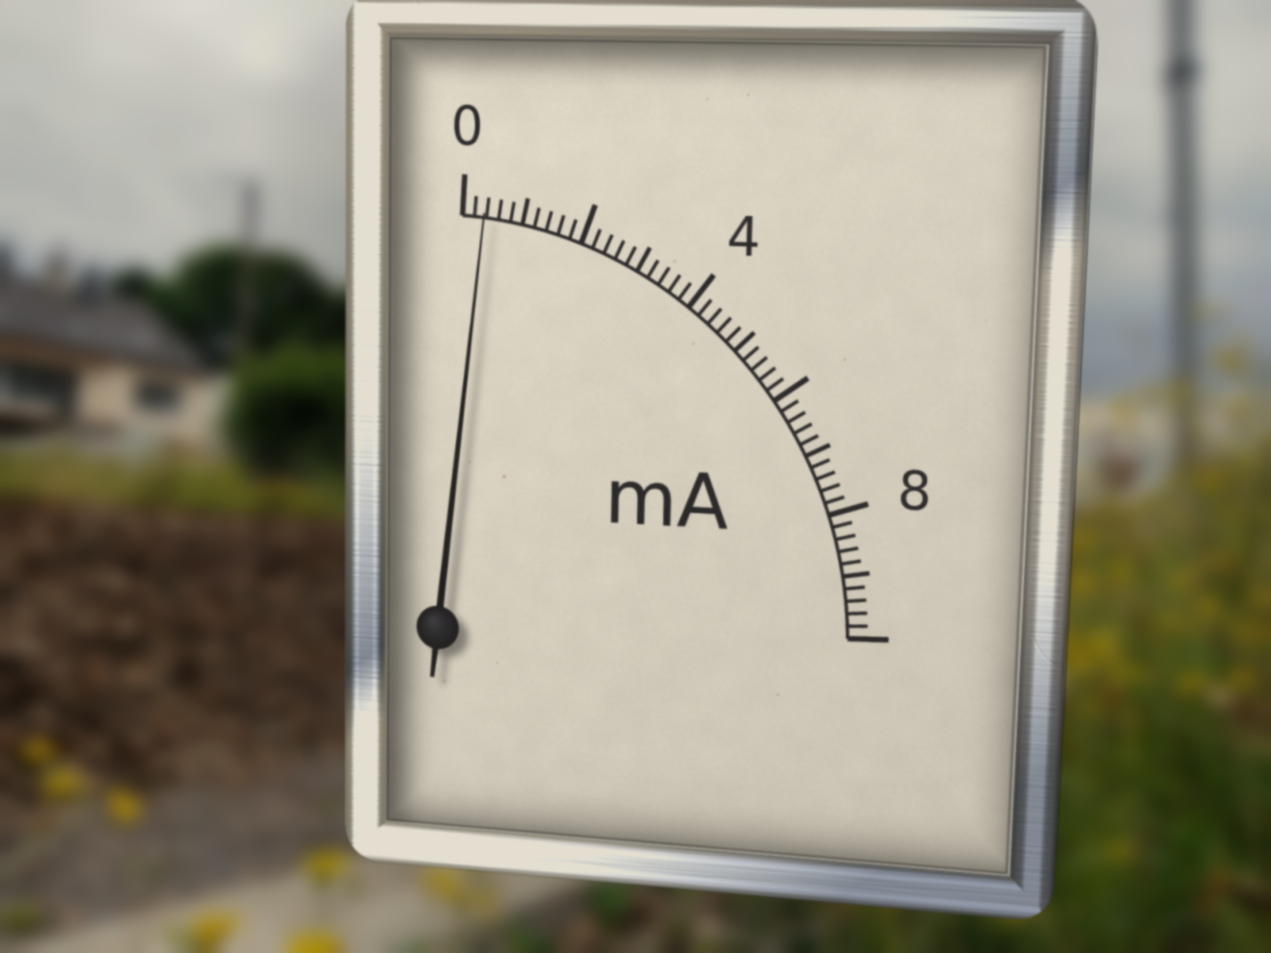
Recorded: 0.4 mA
